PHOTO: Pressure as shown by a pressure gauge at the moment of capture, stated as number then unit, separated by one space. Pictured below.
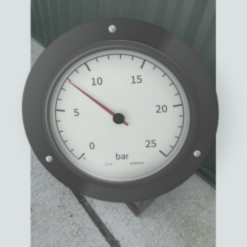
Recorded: 8 bar
